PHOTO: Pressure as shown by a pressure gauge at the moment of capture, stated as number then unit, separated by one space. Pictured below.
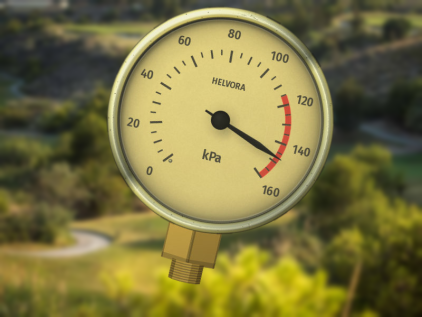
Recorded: 147.5 kPa
